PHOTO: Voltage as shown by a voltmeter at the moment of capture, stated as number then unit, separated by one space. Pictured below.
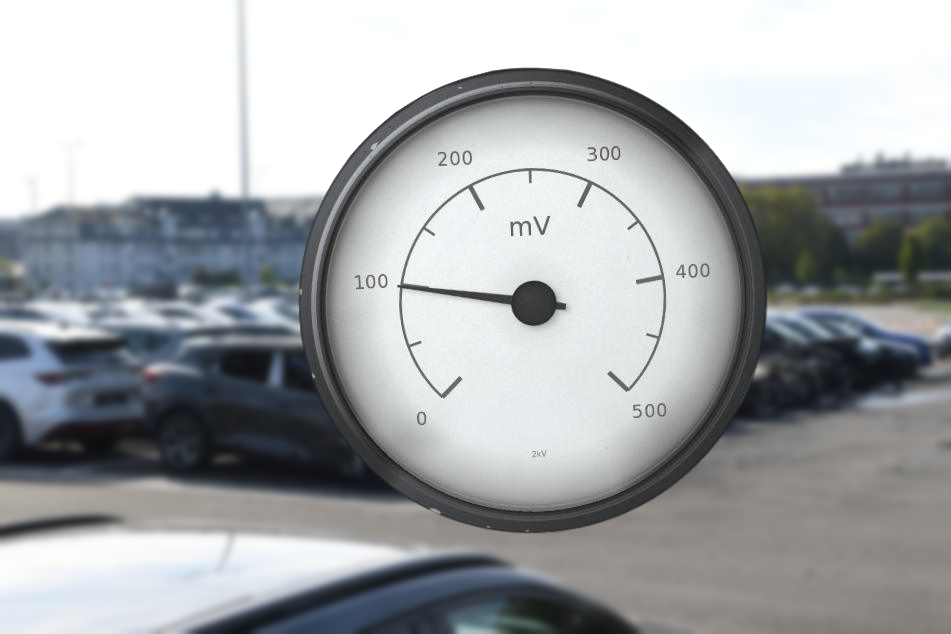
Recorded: 100 mV
